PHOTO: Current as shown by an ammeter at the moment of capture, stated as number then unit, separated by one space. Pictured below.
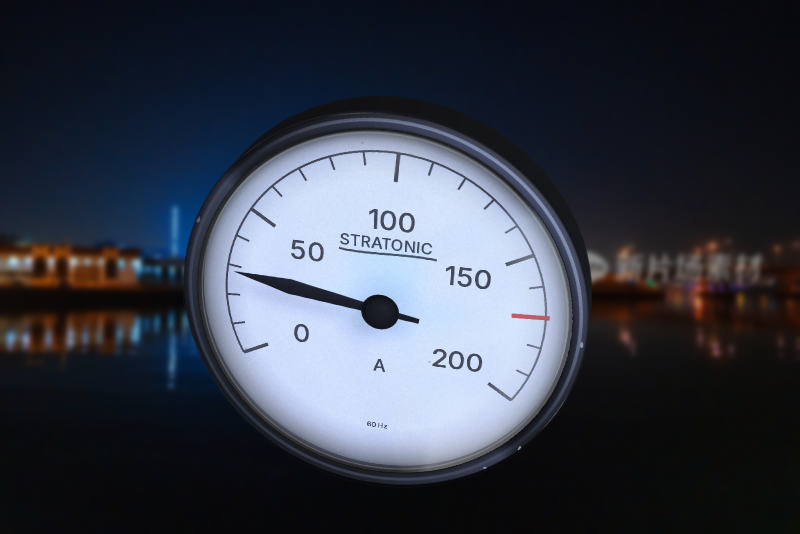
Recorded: 30 A
